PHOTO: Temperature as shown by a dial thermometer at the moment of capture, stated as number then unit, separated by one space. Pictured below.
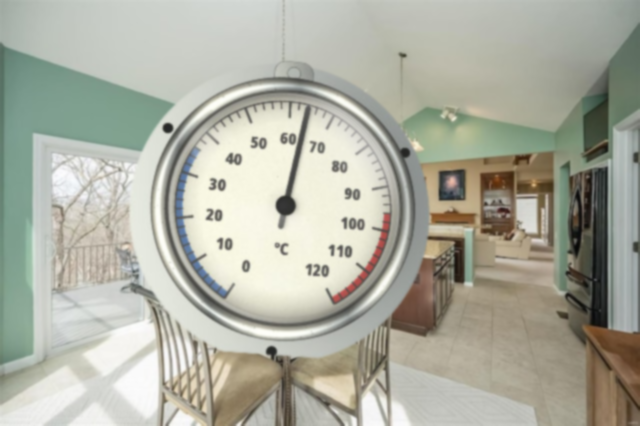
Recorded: 64 °C
